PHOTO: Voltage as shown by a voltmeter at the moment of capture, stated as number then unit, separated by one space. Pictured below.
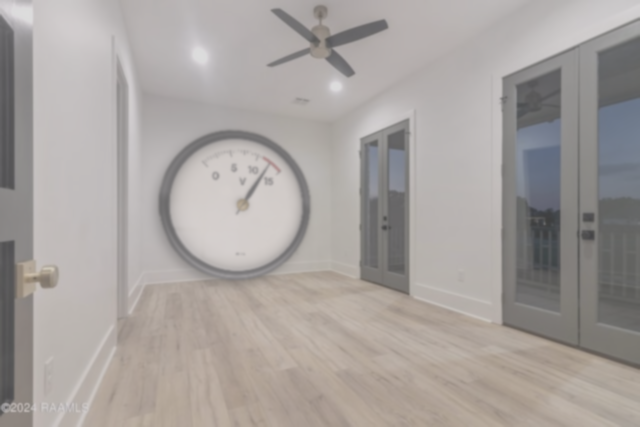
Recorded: 12.5 V
